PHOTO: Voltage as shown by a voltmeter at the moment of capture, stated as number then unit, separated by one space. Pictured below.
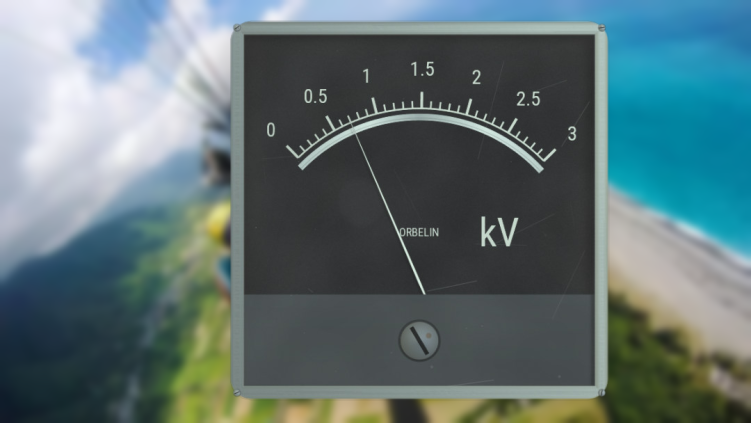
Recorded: 0.7 kV
